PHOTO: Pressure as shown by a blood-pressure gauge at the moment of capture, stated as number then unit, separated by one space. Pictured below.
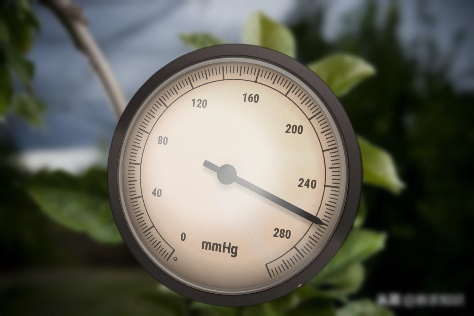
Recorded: 260 mmHg
